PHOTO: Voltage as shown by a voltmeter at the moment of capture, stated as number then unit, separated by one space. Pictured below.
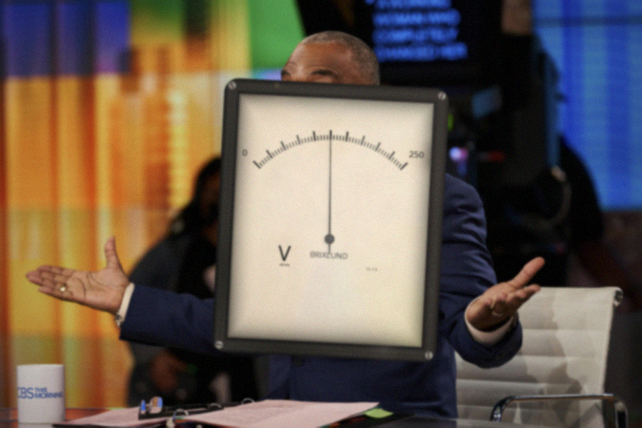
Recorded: 125 V
